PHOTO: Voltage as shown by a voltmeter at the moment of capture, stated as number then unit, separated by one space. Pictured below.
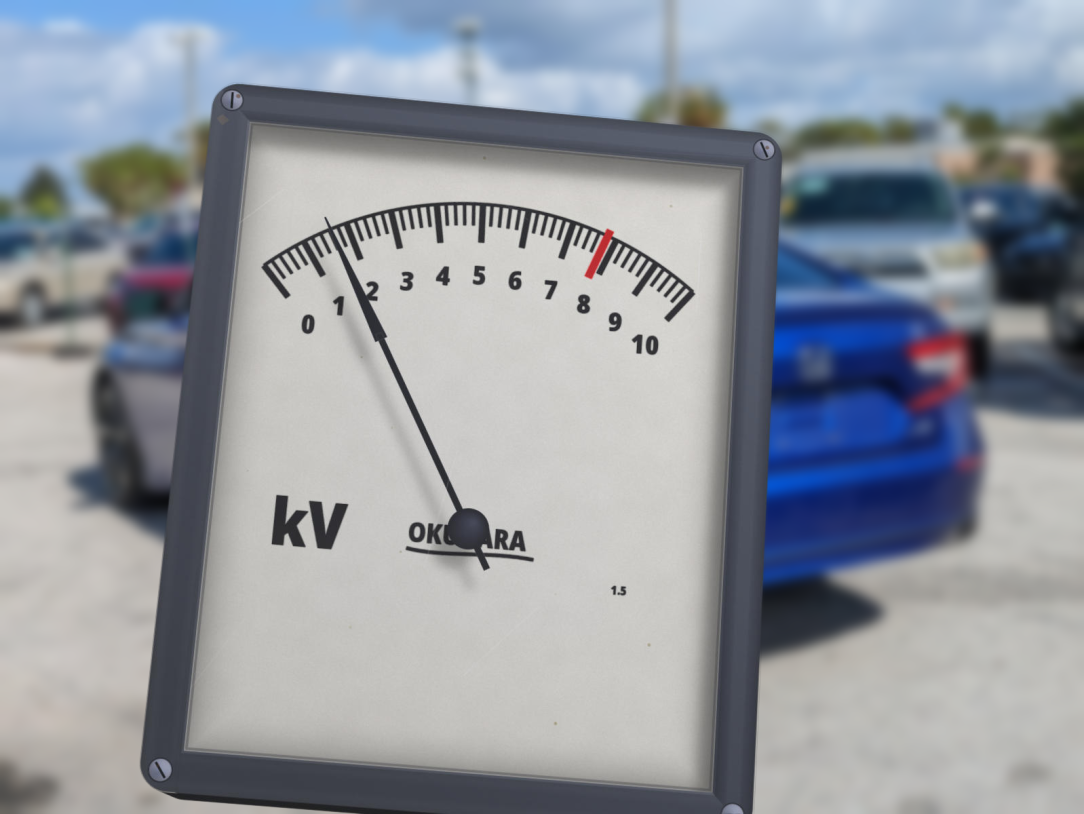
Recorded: 1.6 kV
